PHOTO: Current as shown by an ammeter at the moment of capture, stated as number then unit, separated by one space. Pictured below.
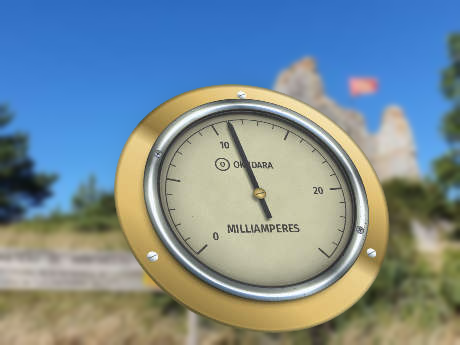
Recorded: 11 mA
